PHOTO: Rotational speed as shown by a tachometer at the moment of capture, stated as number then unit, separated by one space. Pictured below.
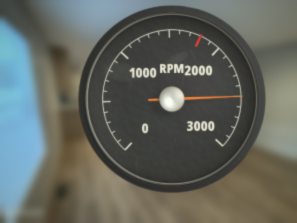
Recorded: 2500 rpm
